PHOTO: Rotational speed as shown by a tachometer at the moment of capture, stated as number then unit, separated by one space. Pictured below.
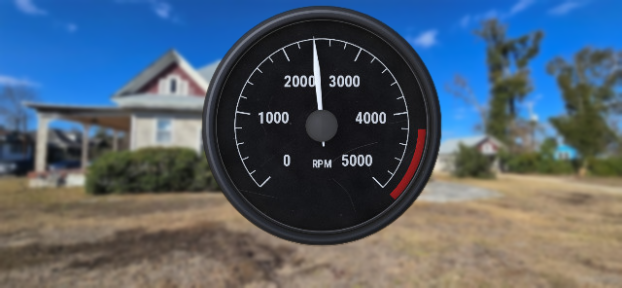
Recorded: 2400 rpm
